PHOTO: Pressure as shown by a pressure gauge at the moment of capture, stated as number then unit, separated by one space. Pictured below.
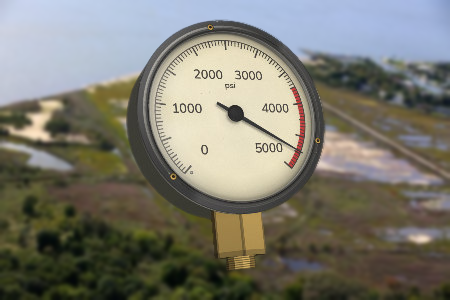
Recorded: 4750 psi
